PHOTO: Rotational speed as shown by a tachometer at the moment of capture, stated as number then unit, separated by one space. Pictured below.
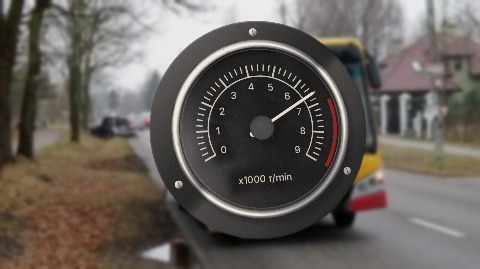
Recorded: 6600 rpm
